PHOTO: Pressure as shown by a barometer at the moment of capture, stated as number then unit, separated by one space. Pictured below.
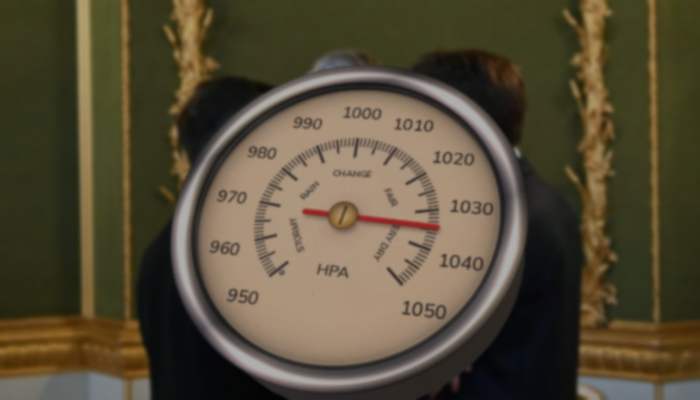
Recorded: 1035 hPa
